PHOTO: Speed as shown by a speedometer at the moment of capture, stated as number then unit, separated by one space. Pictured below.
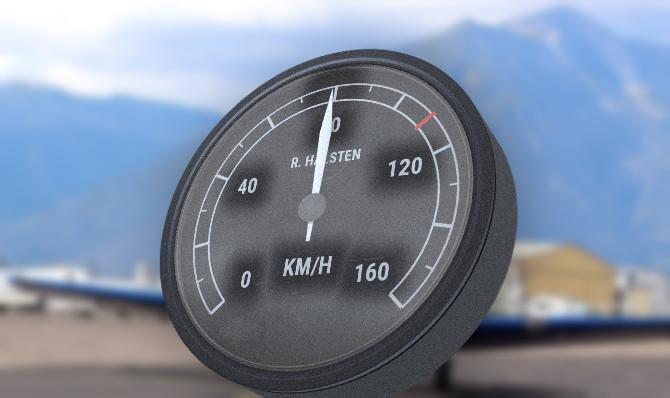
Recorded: 80 km/h
